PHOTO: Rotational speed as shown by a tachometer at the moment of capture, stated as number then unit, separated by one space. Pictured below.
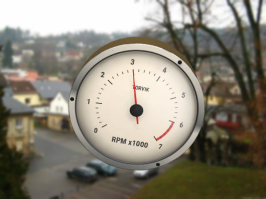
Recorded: 3000 rpm
